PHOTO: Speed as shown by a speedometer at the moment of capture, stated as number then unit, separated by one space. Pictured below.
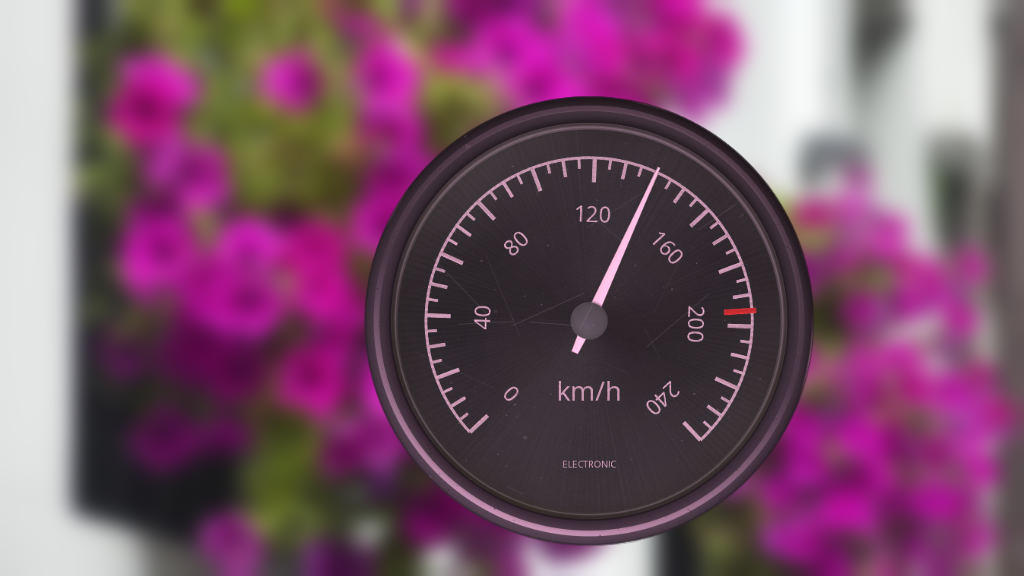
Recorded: 140 km/h
